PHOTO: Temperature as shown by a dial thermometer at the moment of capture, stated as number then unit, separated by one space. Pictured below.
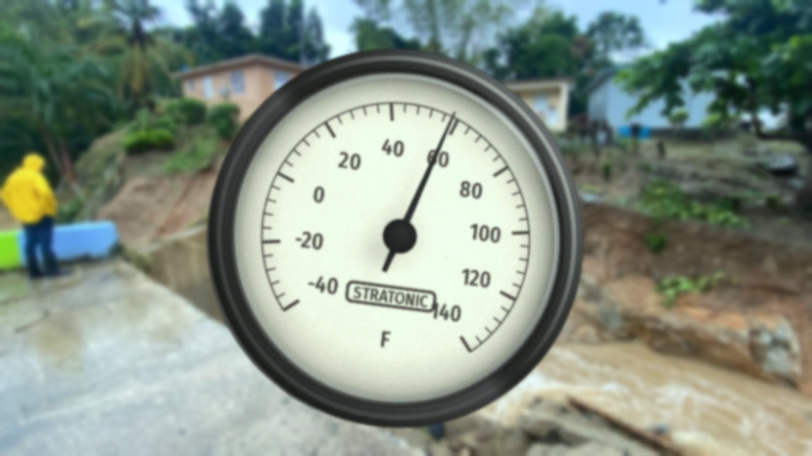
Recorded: 58 °F
